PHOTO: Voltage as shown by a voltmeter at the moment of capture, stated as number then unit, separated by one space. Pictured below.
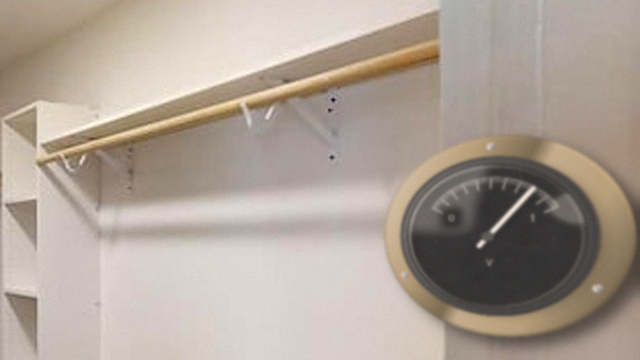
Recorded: 0.8 V
